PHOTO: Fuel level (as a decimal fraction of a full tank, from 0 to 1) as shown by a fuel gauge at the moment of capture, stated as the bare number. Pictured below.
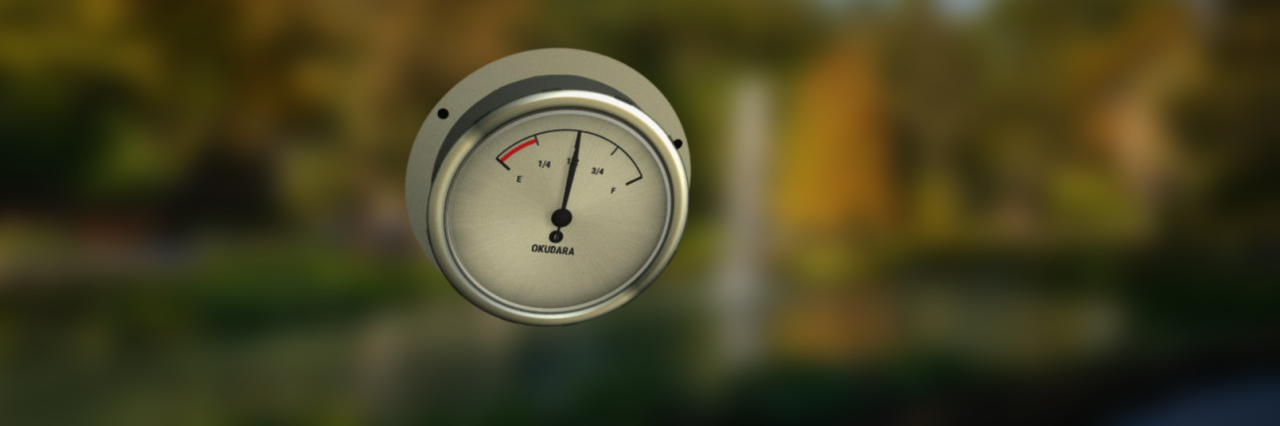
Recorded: 0.5
